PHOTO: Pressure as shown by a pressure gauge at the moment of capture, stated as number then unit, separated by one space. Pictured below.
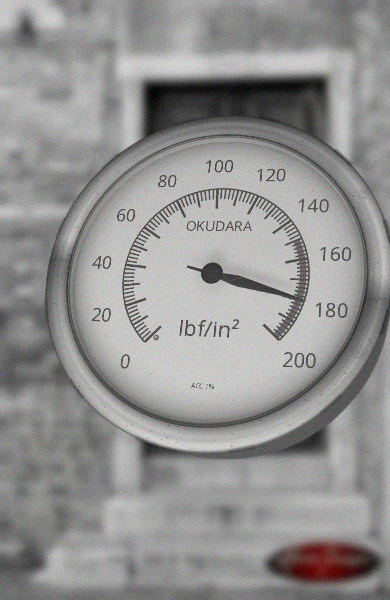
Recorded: 180 psi
